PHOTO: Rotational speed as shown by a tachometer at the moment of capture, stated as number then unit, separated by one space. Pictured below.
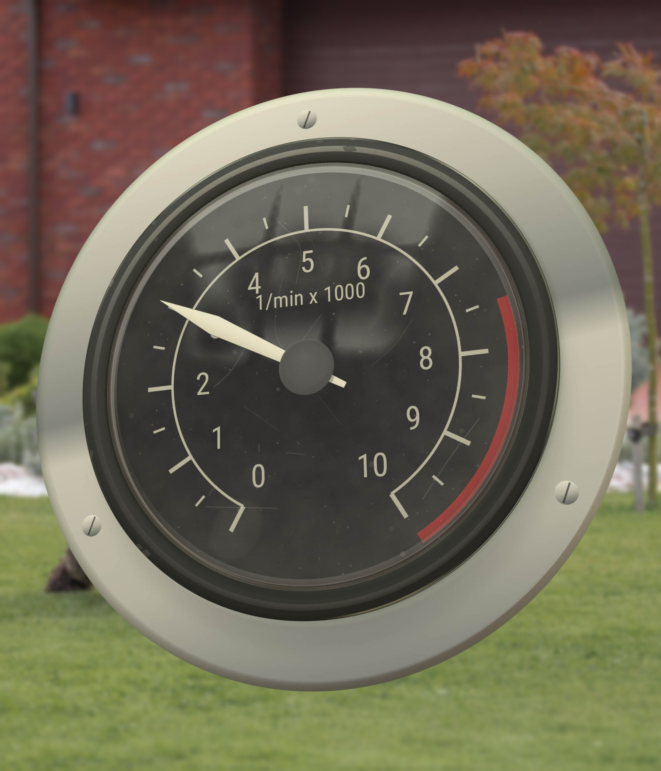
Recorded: 3000 rpm
